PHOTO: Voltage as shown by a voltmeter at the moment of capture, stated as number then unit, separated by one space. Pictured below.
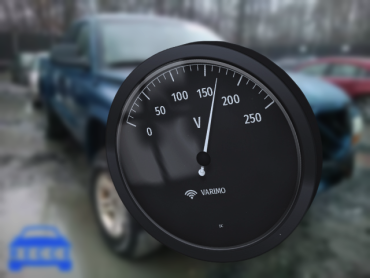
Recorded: 170 V
